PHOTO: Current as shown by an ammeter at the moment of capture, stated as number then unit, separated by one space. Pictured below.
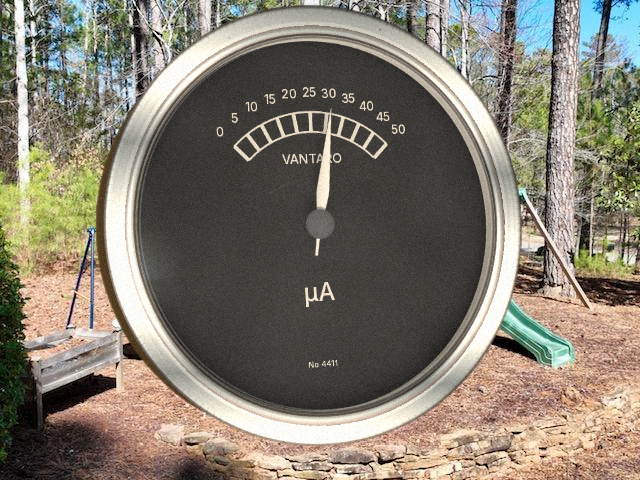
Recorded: 30 µA
